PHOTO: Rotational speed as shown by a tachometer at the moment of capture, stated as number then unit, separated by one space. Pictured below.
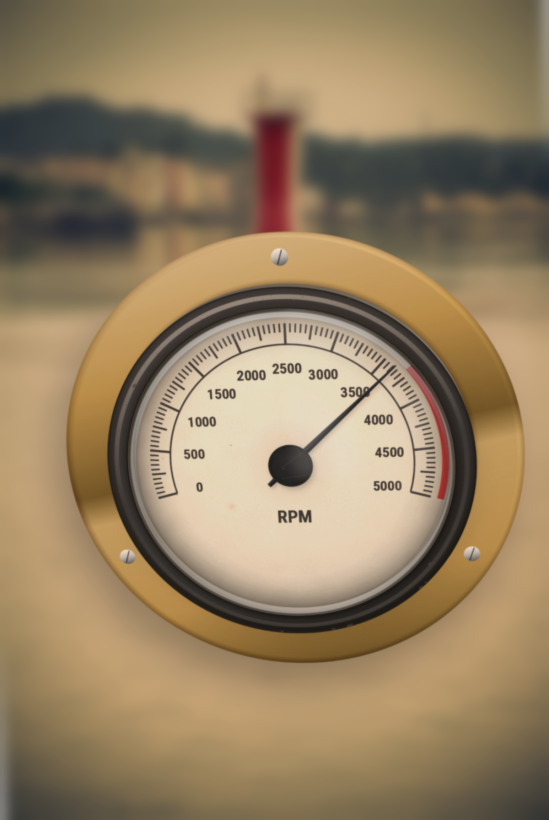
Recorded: 3600 rpm
